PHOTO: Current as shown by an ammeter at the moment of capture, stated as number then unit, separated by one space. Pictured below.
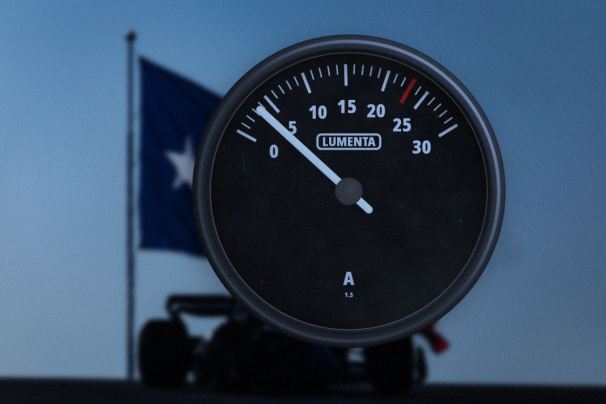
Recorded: 3.5 A
